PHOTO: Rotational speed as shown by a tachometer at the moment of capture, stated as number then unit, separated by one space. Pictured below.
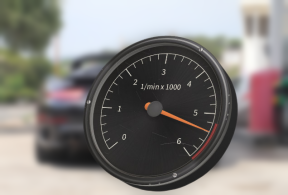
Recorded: 5400 rpm
